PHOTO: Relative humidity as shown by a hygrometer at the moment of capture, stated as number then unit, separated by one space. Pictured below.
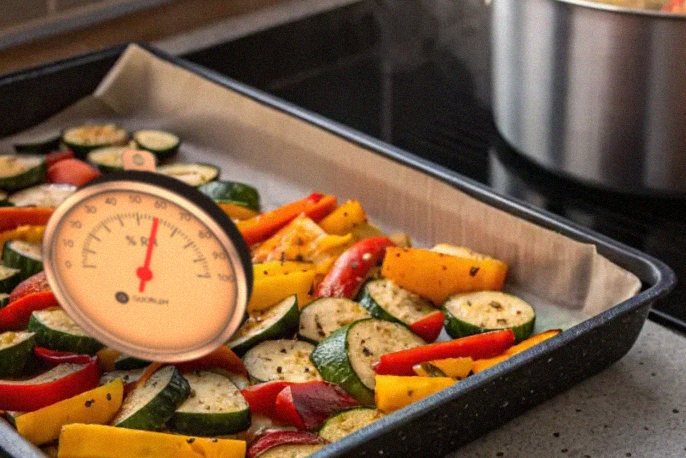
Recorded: 60 %
